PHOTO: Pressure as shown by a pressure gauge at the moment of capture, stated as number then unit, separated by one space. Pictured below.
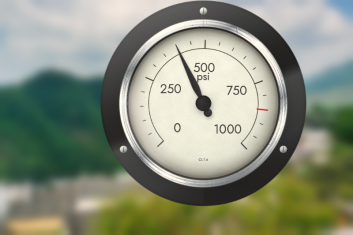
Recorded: 400 psi
